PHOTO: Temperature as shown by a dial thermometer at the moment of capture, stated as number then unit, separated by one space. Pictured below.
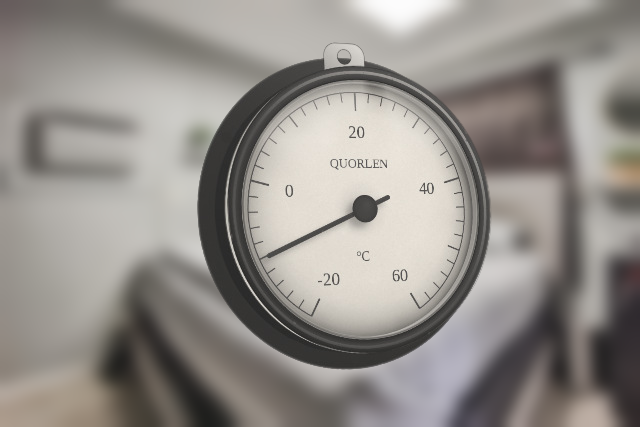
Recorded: -10 °C
